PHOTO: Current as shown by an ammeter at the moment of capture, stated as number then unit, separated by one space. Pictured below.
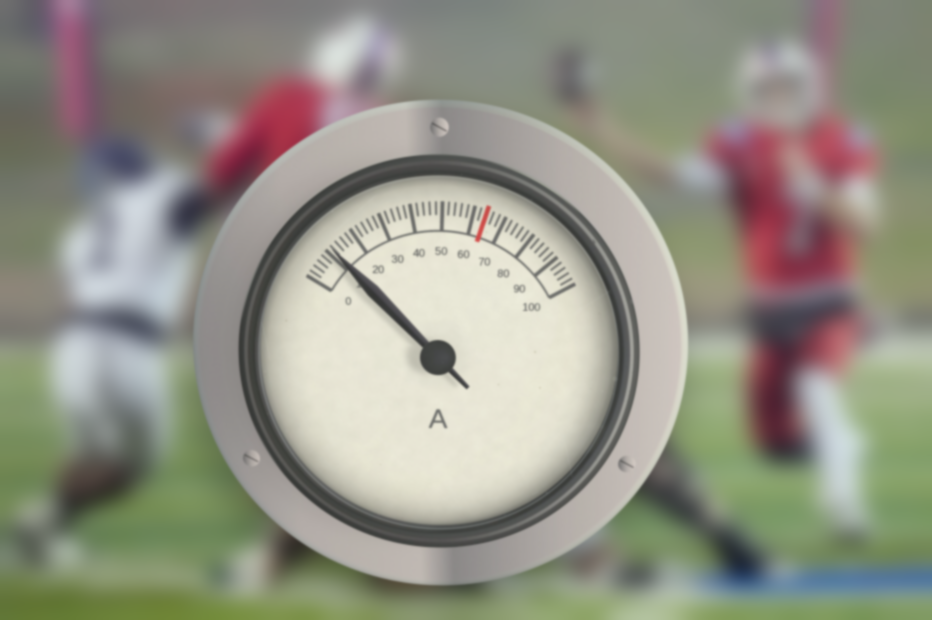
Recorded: 12 A
